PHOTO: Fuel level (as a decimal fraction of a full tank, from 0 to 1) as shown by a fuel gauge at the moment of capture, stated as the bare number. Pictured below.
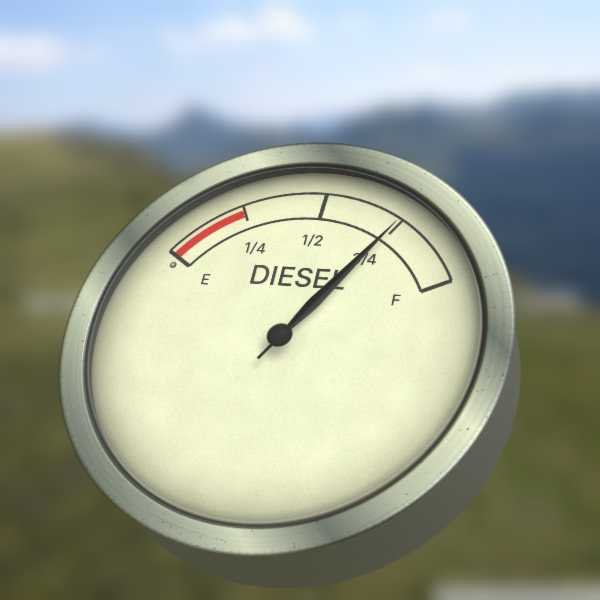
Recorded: 0.75
